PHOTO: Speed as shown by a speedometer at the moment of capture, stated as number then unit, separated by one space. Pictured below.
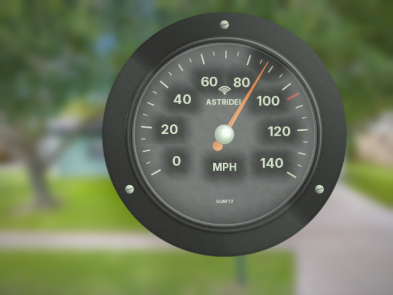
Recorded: 87.5 mph
